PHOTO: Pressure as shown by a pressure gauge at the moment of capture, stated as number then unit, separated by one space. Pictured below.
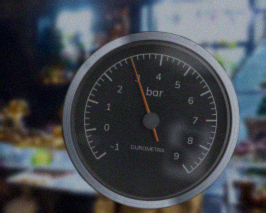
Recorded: 3 bar
